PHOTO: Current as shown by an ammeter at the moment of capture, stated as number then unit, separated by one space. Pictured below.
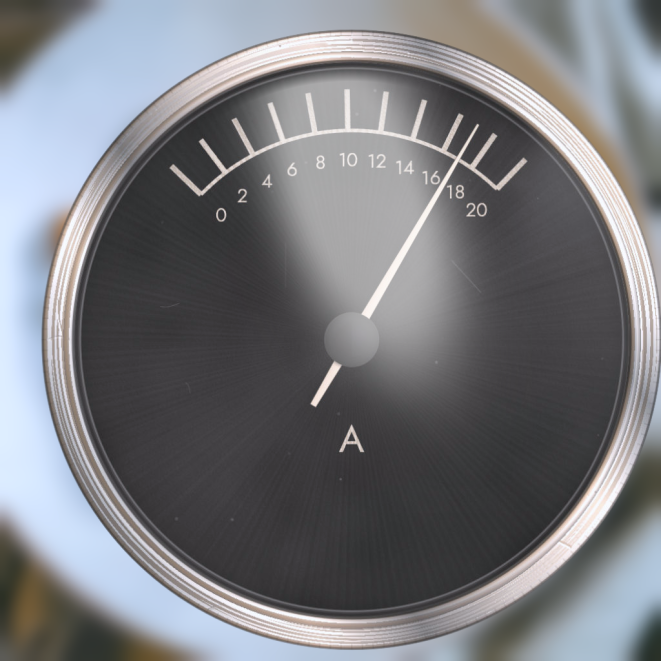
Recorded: 17 A
